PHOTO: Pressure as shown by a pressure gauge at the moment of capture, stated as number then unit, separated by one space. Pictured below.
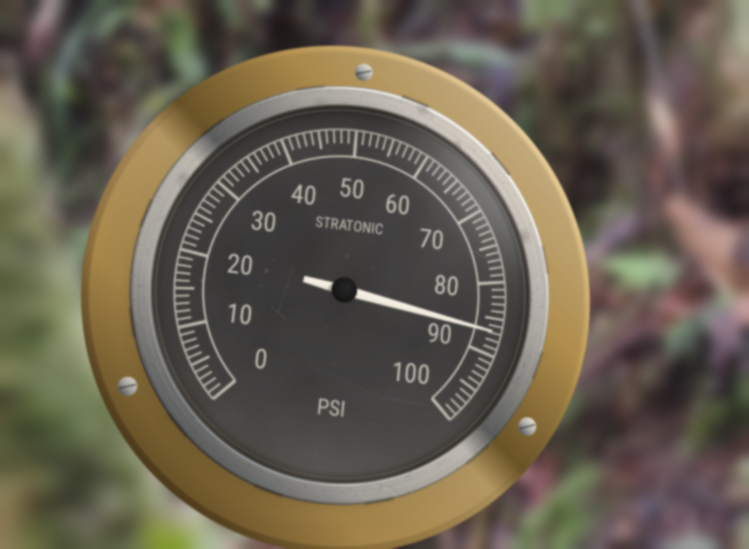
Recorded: 87 psi
